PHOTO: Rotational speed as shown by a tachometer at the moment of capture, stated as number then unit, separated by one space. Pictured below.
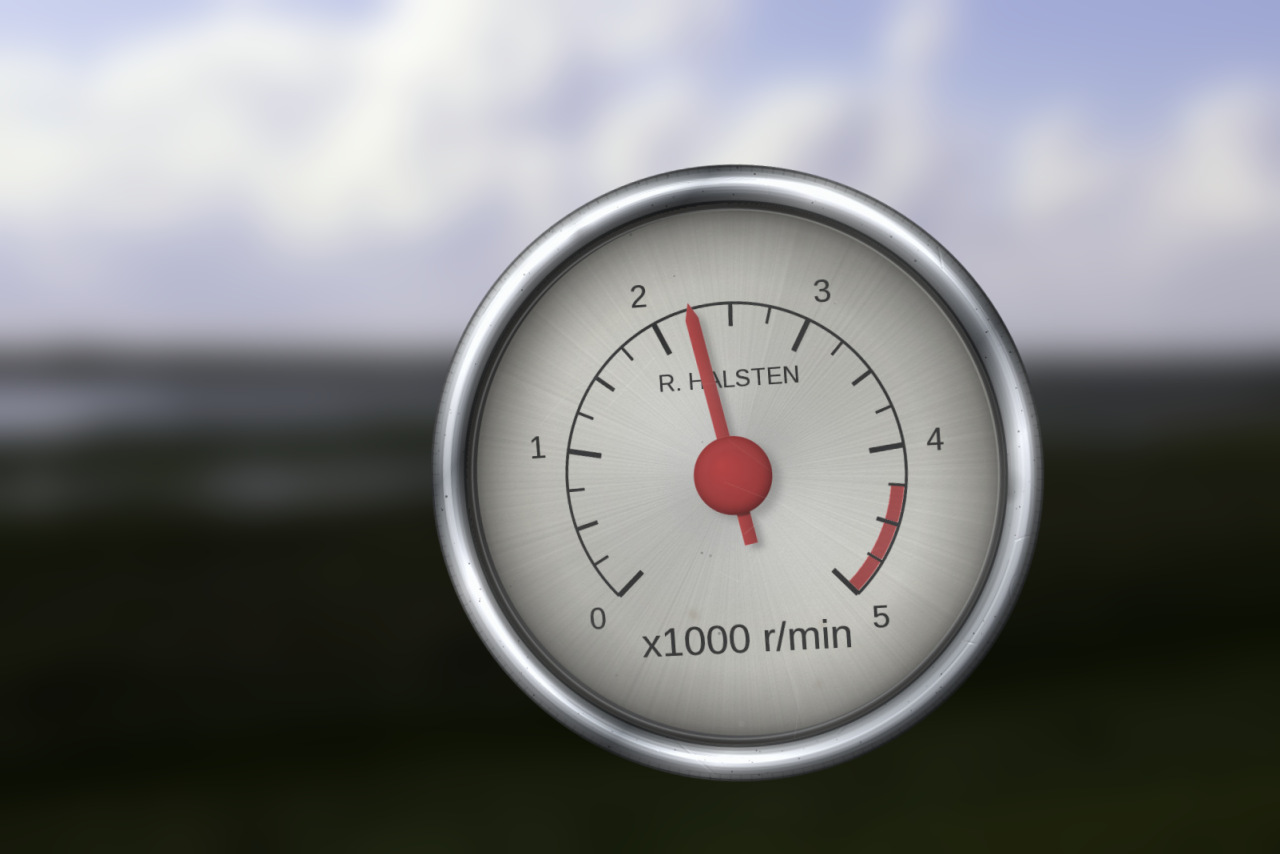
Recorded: 2250 rpm
